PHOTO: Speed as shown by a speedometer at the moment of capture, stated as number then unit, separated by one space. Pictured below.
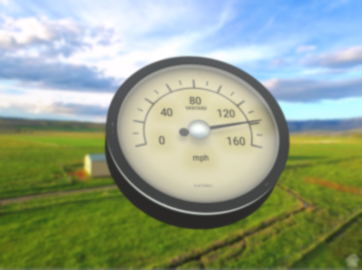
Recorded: 140 mph
